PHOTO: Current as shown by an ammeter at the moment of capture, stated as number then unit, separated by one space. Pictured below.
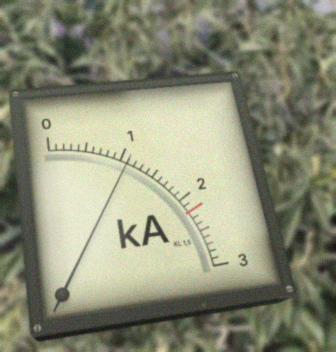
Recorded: 1.1 kA
